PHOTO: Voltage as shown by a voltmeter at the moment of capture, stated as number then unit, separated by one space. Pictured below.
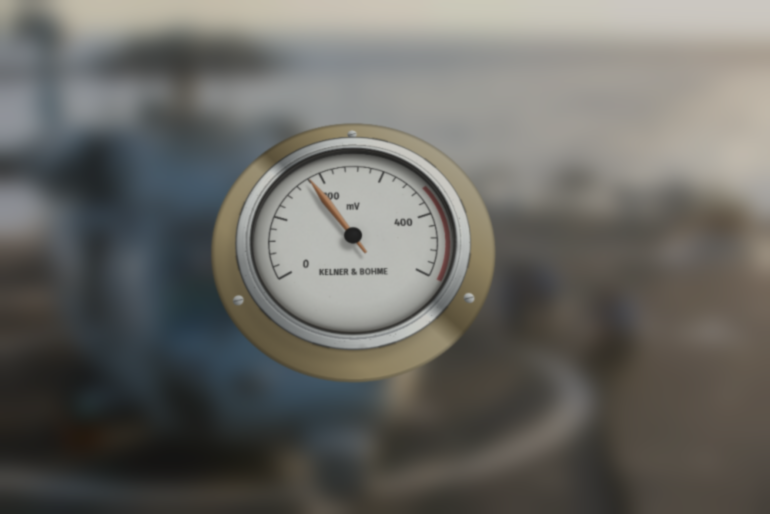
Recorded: 180 mV
